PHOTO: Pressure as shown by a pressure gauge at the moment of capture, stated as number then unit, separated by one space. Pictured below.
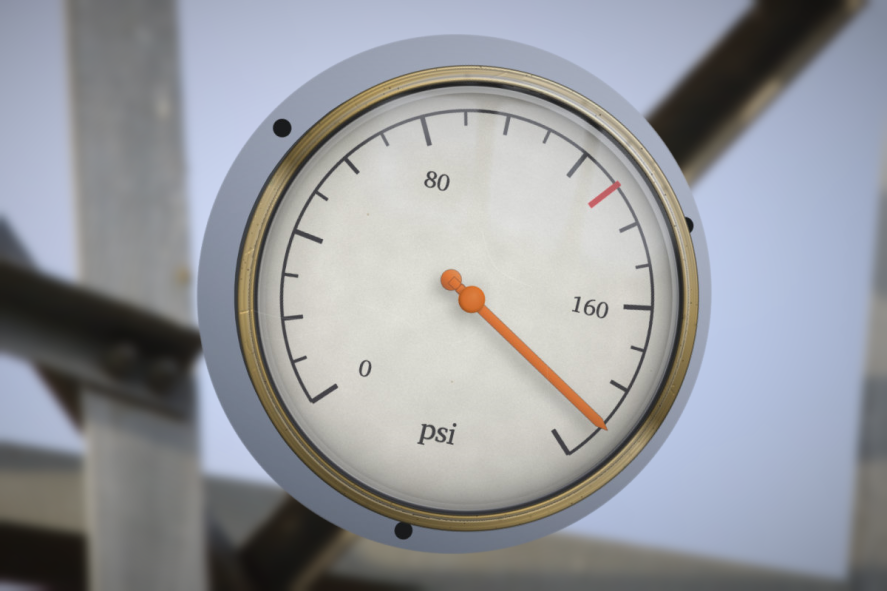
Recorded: 190 psi
